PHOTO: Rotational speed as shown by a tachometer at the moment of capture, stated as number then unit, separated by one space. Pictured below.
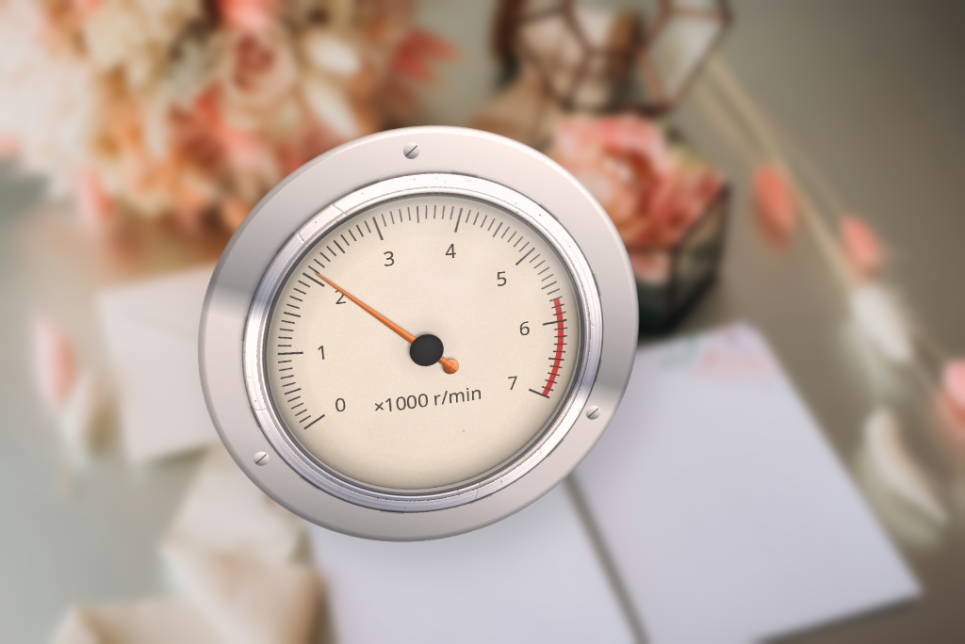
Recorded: 2100 rpm
